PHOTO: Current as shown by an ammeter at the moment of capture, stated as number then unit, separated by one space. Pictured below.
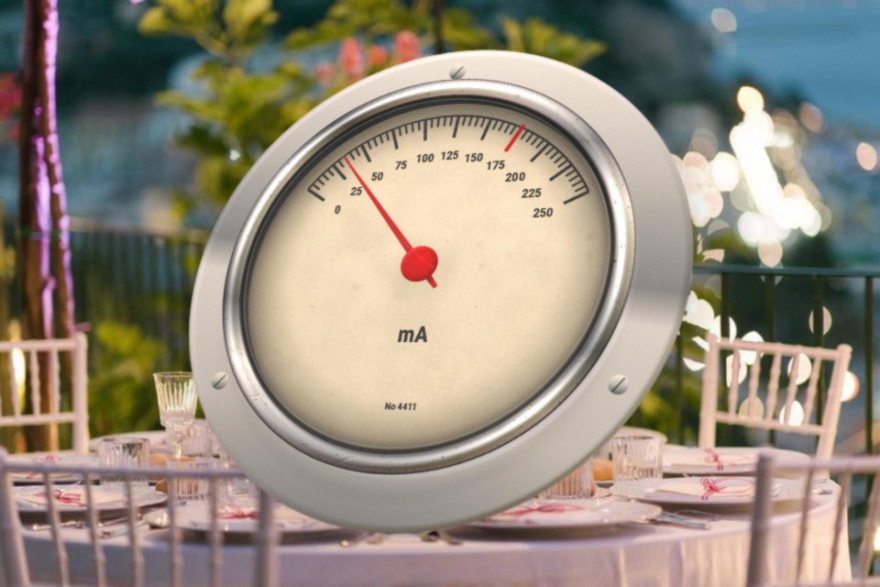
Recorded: 35 mA
